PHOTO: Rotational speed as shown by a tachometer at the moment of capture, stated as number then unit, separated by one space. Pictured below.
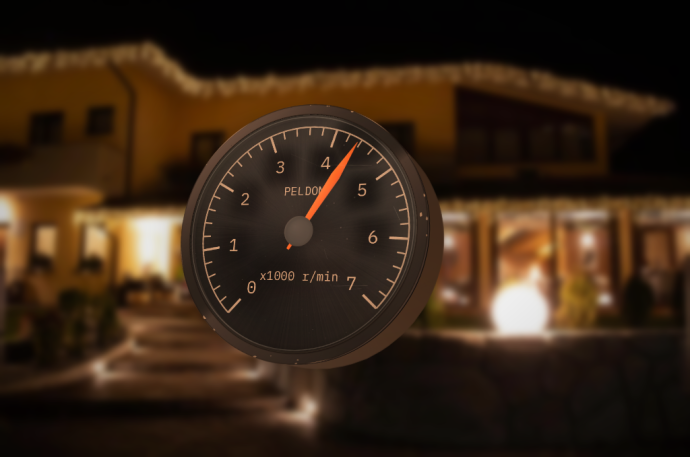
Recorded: 4400 rpm
